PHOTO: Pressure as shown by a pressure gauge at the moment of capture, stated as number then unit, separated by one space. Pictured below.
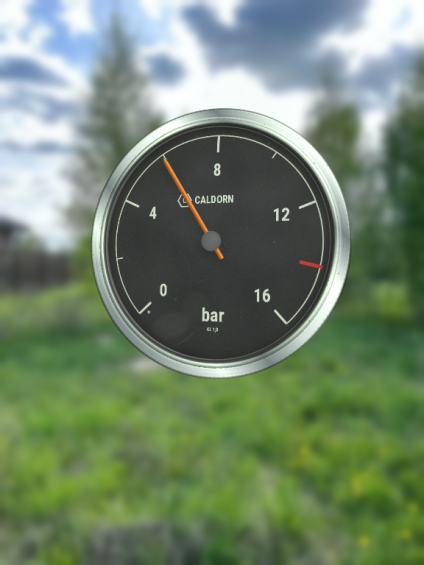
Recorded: 6 bar
